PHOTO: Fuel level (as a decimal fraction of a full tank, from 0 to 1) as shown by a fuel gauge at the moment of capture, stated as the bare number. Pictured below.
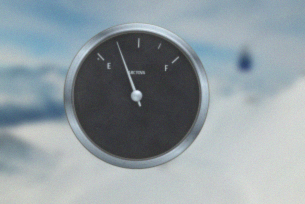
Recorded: 0.25
